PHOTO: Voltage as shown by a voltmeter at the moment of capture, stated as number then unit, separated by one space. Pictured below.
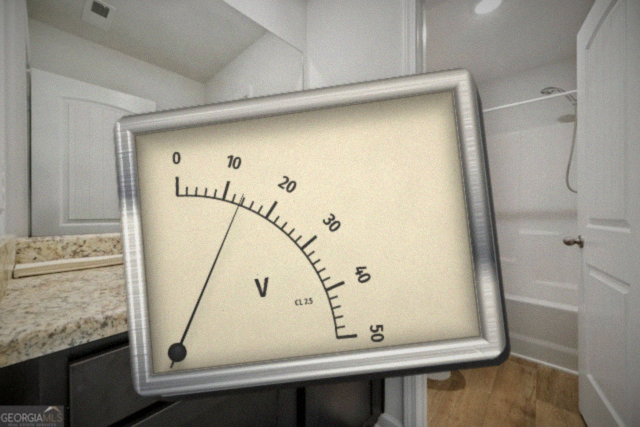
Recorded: 14 V
